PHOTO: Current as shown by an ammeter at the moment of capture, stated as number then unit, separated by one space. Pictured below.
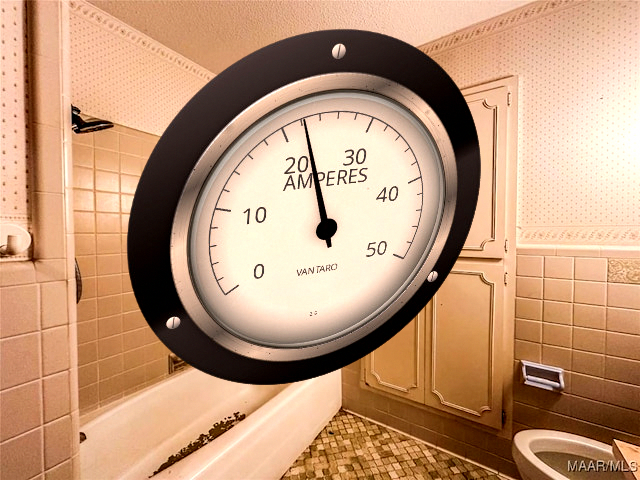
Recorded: 22 A
